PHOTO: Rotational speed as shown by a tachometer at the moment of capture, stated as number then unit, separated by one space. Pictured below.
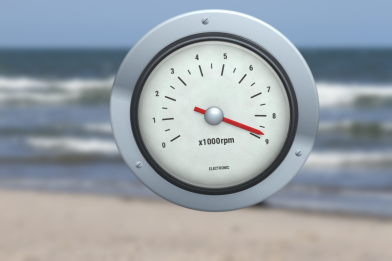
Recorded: 8750 rpm
